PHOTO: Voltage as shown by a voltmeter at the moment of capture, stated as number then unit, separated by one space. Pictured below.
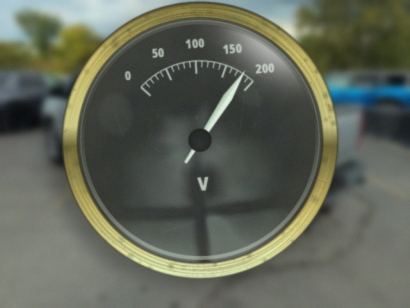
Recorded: 180 V
